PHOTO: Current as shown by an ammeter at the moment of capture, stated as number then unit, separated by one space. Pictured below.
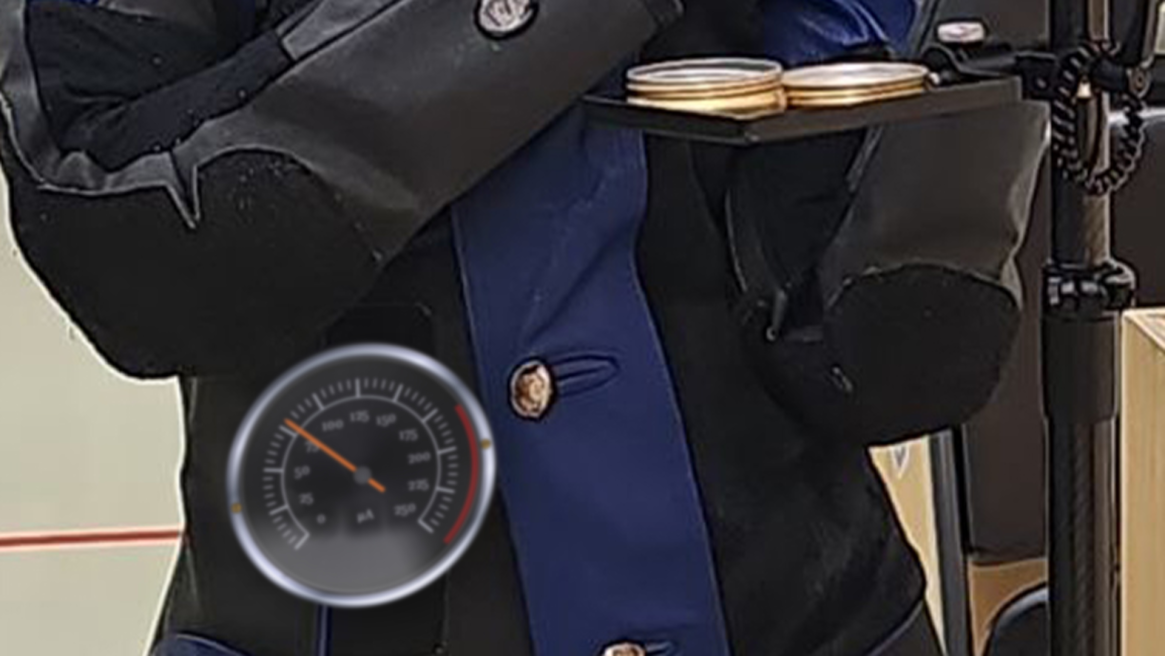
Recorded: 80 µA
